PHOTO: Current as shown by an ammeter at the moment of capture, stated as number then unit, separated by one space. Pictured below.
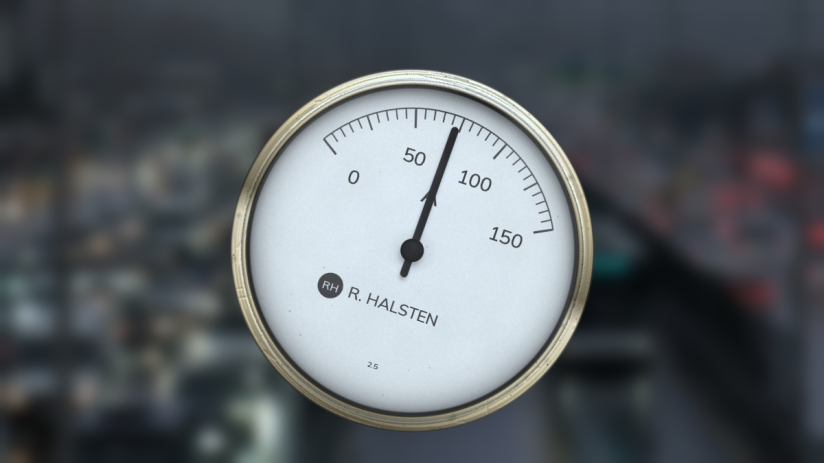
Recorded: 72.5 A
